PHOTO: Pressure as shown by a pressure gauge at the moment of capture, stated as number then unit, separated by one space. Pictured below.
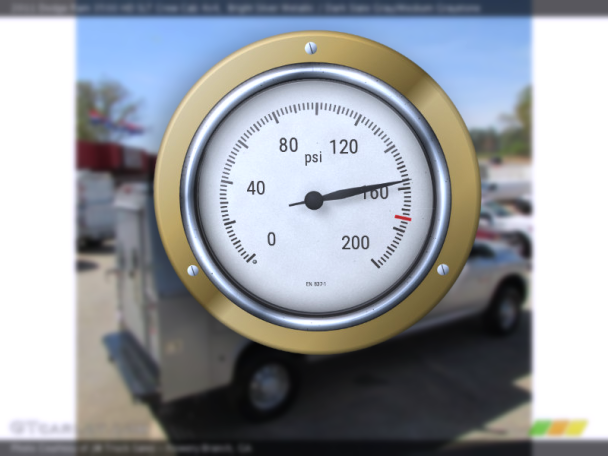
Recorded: 156 psi
